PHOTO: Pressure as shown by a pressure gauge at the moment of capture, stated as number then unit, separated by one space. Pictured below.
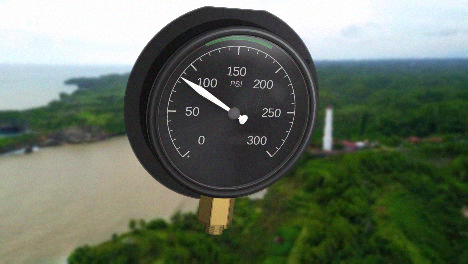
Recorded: 85 psi
